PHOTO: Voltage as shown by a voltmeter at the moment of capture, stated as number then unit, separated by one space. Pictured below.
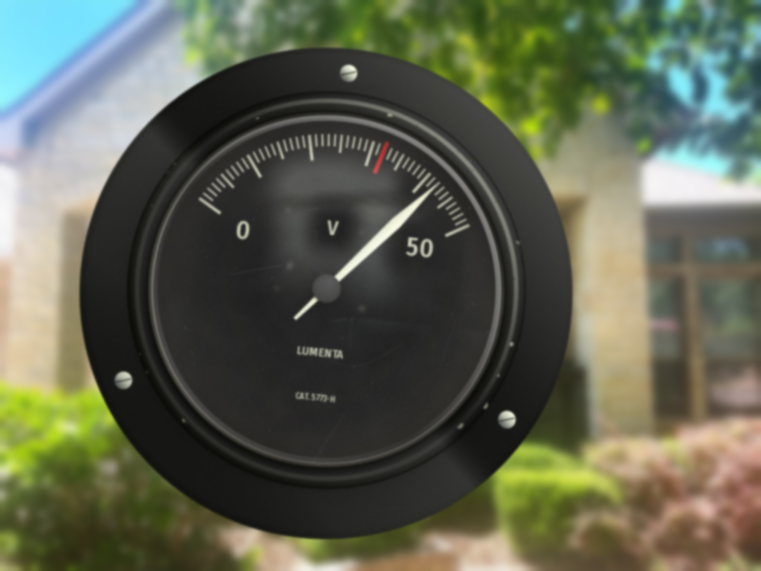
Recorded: 42 V
